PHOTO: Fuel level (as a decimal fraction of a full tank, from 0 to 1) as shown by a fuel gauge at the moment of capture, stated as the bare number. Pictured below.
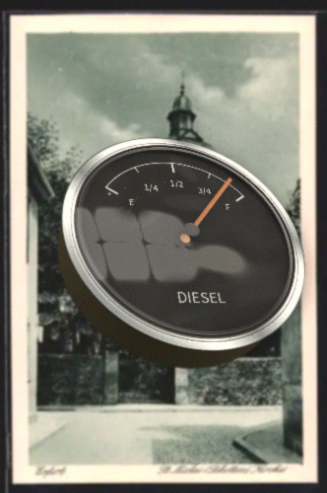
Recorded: 0.875
